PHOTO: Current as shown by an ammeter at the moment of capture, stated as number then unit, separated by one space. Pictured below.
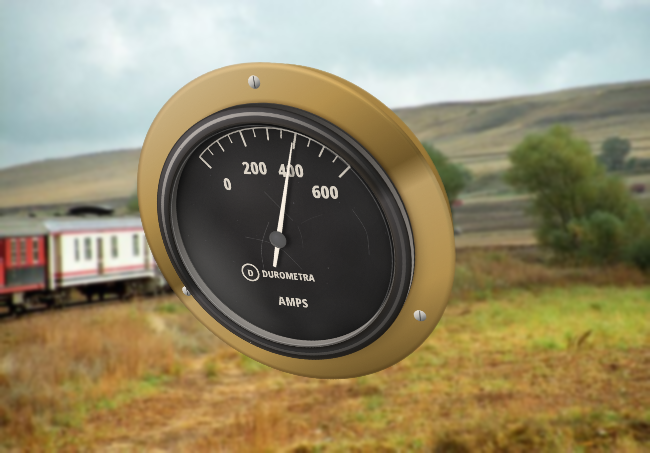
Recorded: 400 A
